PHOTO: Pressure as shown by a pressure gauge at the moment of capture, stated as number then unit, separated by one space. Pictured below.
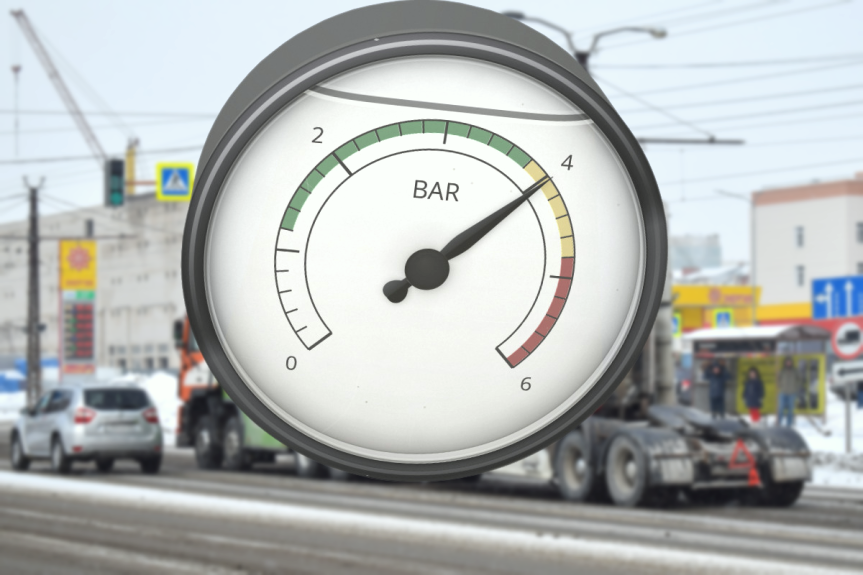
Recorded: 4 bar
